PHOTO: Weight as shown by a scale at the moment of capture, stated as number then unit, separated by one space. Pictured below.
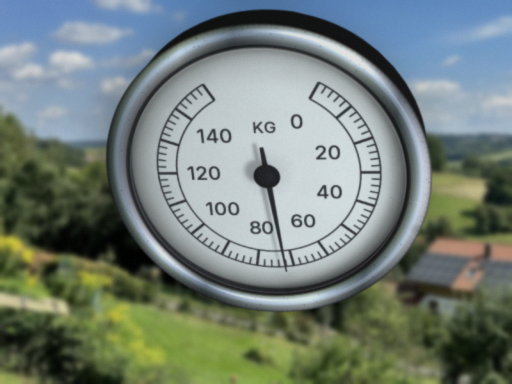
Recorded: 72 kg
